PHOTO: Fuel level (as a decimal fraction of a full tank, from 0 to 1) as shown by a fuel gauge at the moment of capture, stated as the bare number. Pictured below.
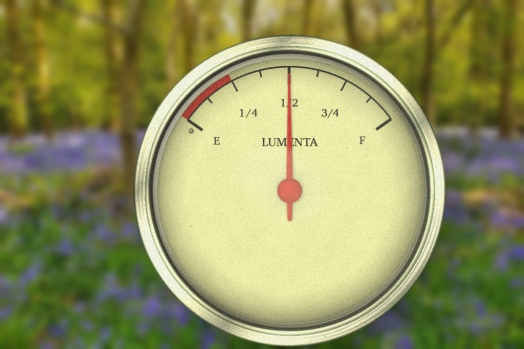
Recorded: 0.5
